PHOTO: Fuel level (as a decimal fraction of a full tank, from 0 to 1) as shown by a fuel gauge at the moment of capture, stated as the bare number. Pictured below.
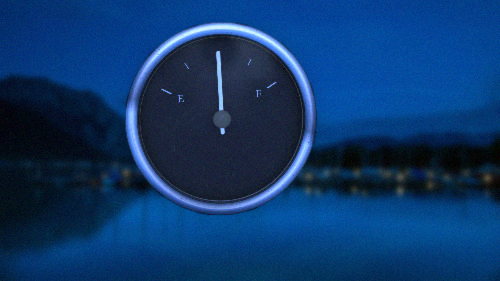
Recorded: 0.5
